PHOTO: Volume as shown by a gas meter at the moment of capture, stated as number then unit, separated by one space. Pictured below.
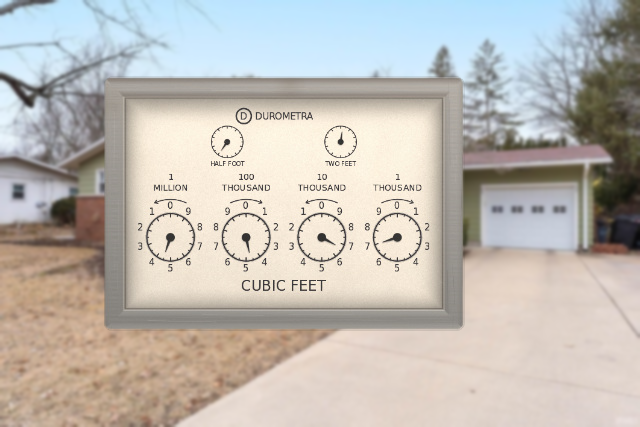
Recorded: 446700 ft³
